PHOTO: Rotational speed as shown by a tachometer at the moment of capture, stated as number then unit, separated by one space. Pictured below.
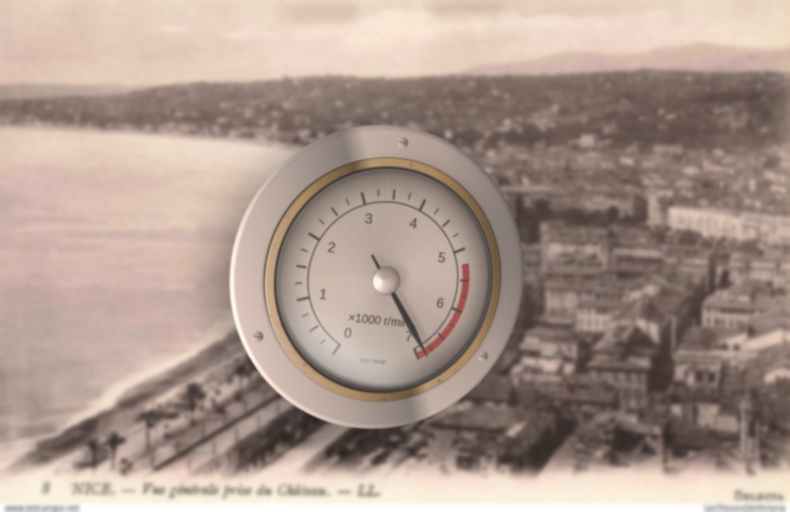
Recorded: 6875 rpm
